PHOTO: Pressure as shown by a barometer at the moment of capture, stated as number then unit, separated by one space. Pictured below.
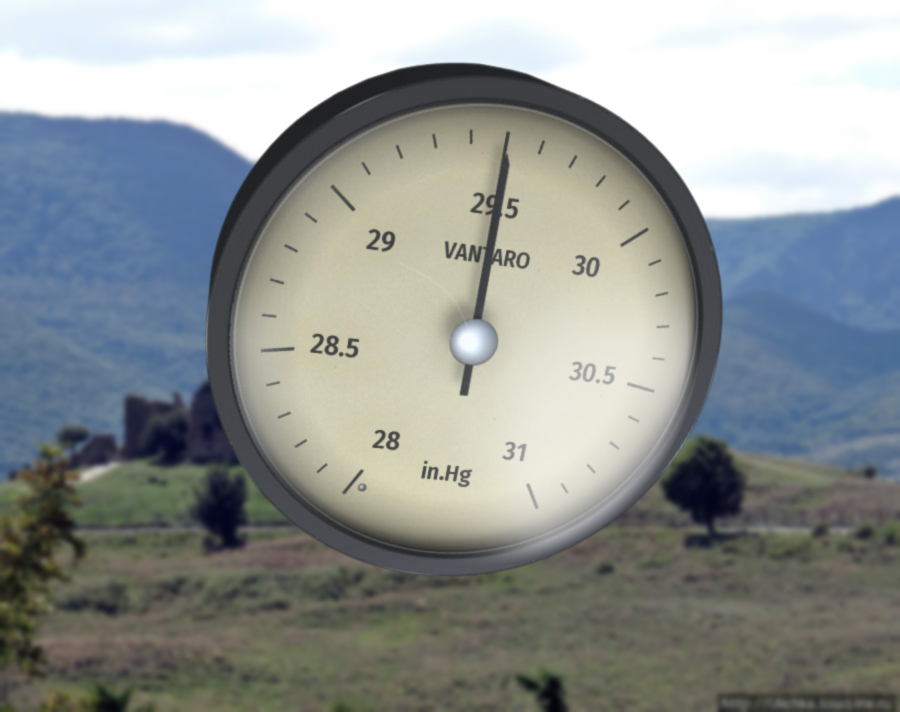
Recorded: 29.5 inHg
